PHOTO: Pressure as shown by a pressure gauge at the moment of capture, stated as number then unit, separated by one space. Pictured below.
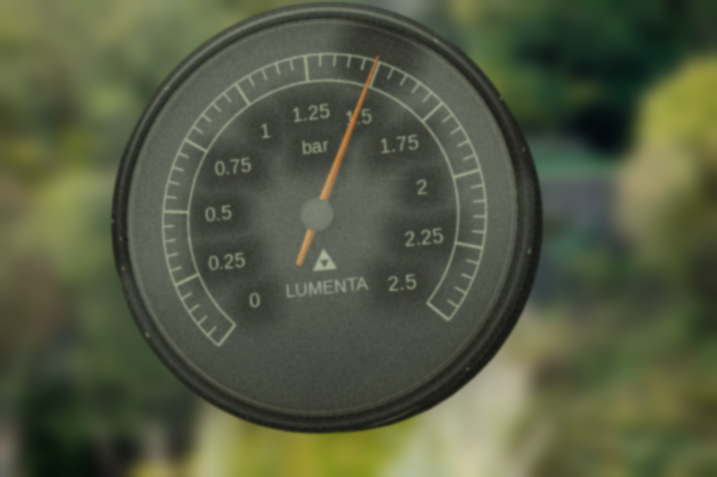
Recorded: 1.5 bar
